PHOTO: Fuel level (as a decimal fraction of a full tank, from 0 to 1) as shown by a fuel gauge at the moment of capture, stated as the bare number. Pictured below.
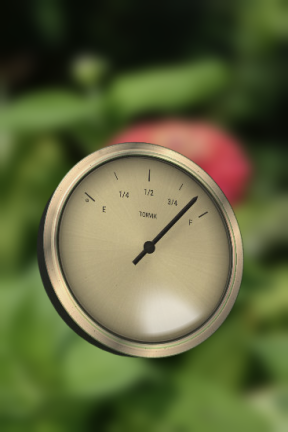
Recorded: 0.875
